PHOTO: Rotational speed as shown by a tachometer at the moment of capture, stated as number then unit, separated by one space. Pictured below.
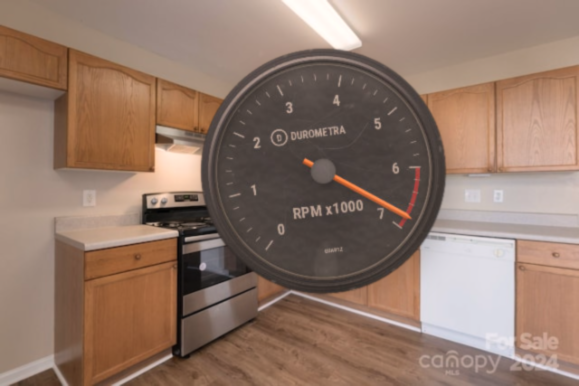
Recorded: 6800 rpm
